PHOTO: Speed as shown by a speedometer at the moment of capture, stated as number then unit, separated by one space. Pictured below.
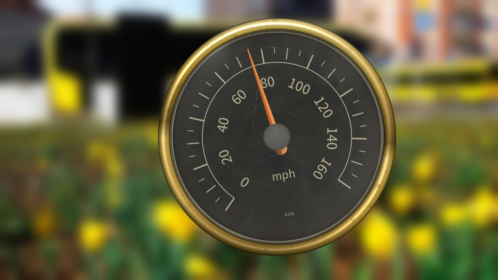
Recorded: 75 mph
